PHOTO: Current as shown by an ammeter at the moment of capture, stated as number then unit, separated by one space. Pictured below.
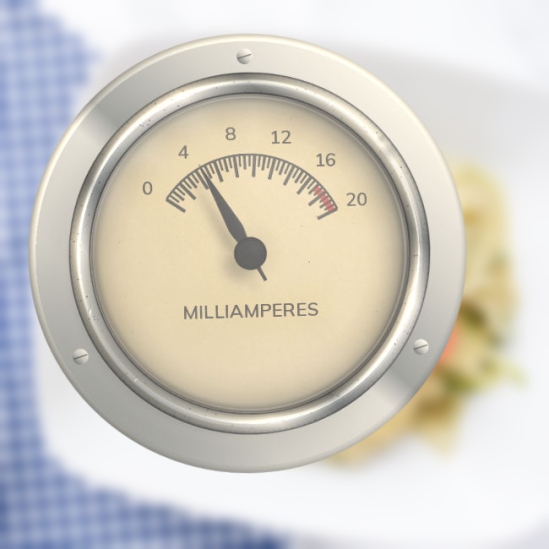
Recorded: 4.5 mA
